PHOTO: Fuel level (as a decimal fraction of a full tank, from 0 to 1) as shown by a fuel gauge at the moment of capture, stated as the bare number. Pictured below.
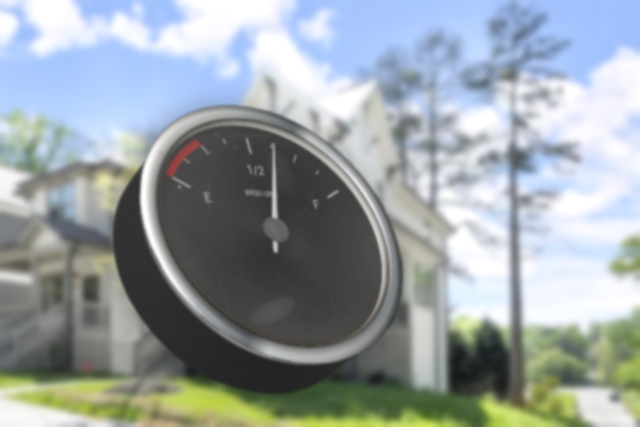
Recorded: 0.625
